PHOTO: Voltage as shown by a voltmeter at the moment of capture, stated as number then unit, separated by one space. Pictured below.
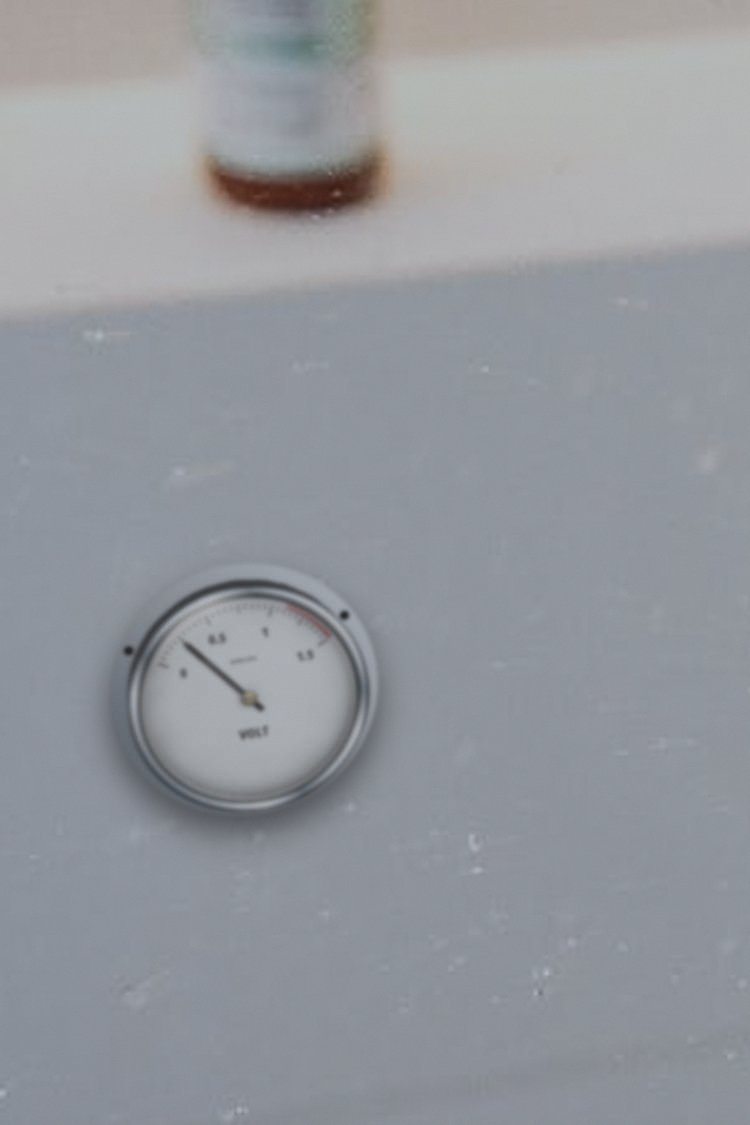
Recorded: 0.25 V
